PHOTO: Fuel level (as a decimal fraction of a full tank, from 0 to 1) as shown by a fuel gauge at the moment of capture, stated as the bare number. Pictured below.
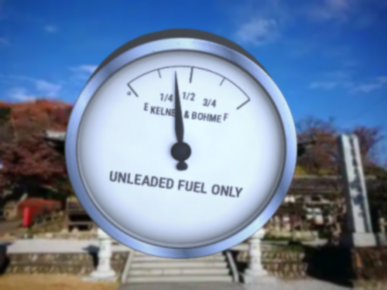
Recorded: 0.375
